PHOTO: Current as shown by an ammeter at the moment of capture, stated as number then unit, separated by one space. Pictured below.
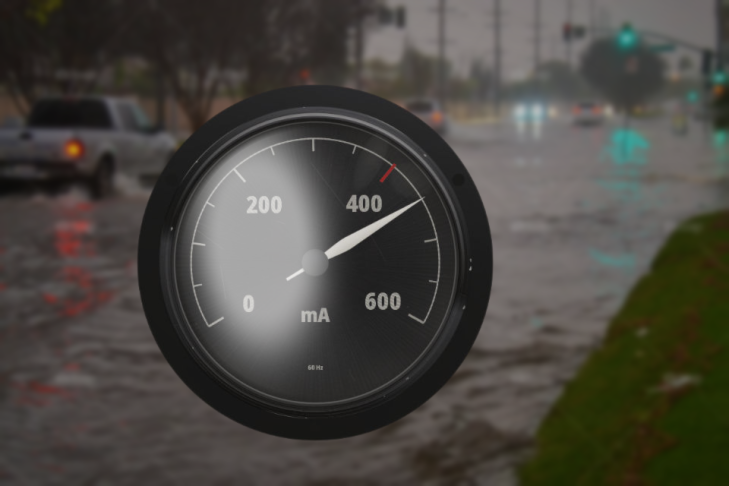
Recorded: 450 mA
